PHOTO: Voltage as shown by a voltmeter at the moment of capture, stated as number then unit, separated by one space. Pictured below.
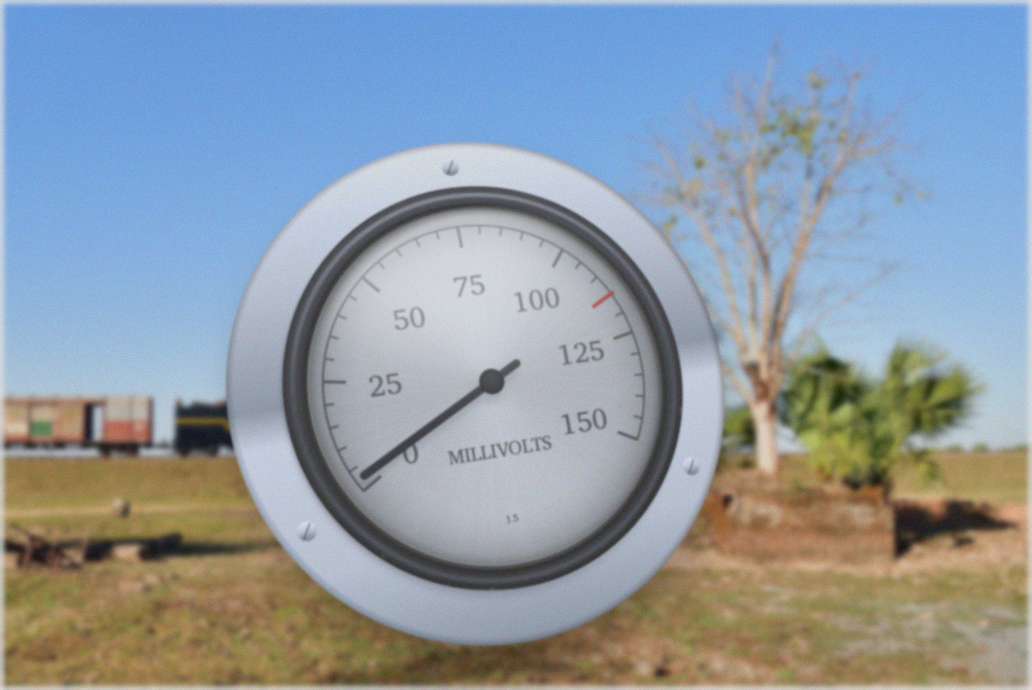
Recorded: 2.5 mV
